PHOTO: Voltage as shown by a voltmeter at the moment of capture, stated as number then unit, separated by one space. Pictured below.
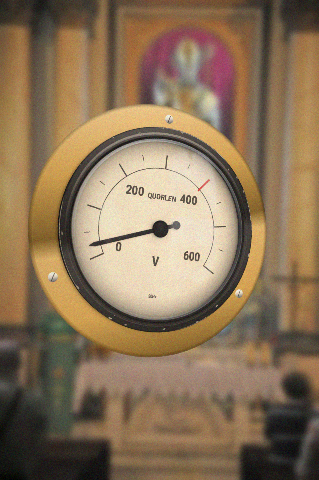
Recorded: 25 V
